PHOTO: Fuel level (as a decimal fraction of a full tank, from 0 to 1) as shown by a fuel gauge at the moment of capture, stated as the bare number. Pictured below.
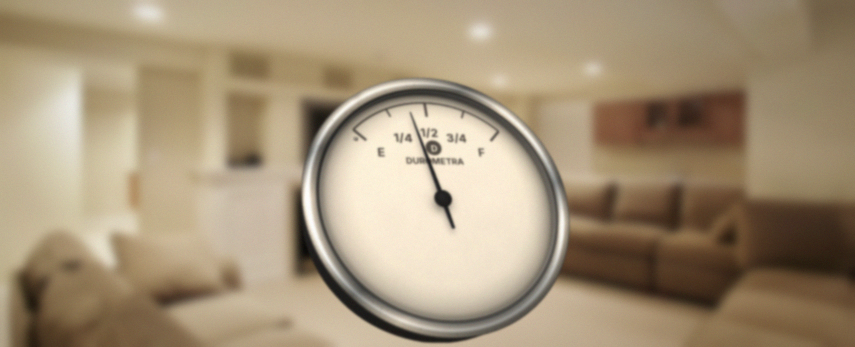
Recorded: 0.375
